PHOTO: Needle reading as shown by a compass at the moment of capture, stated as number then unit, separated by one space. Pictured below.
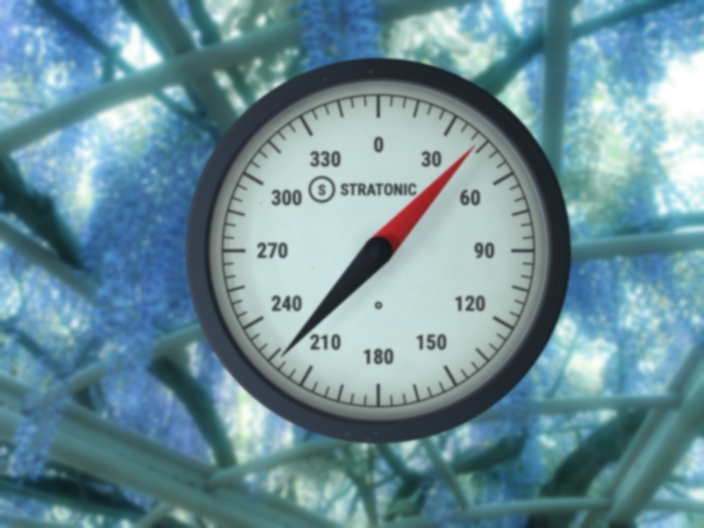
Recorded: 42.5 °
